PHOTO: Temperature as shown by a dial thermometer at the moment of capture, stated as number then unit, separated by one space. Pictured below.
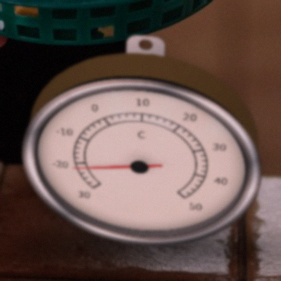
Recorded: -20 °C
